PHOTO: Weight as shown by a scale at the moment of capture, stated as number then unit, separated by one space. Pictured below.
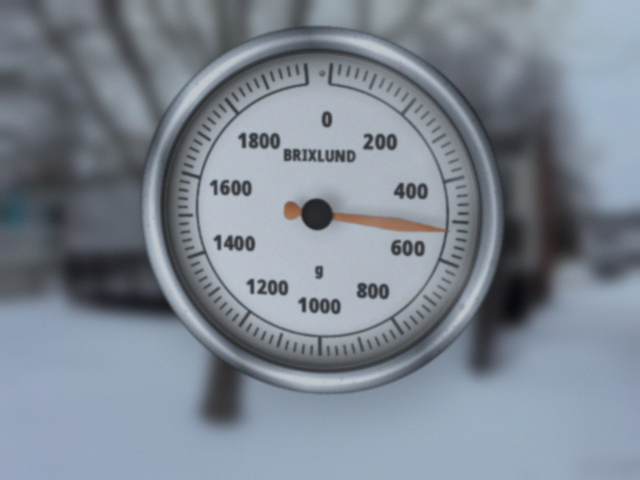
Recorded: 520 g
